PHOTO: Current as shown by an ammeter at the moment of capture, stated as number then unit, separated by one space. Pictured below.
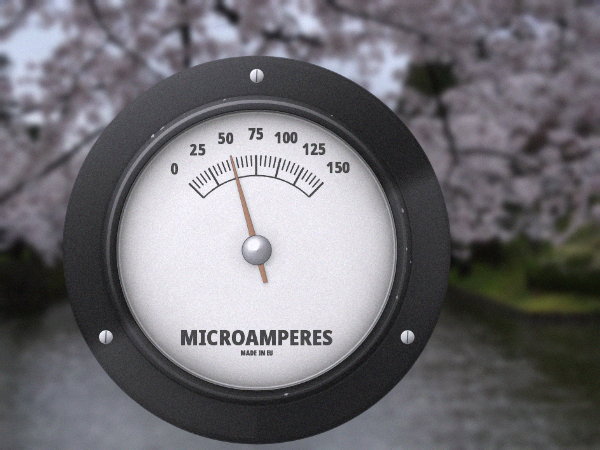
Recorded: 50 µA
